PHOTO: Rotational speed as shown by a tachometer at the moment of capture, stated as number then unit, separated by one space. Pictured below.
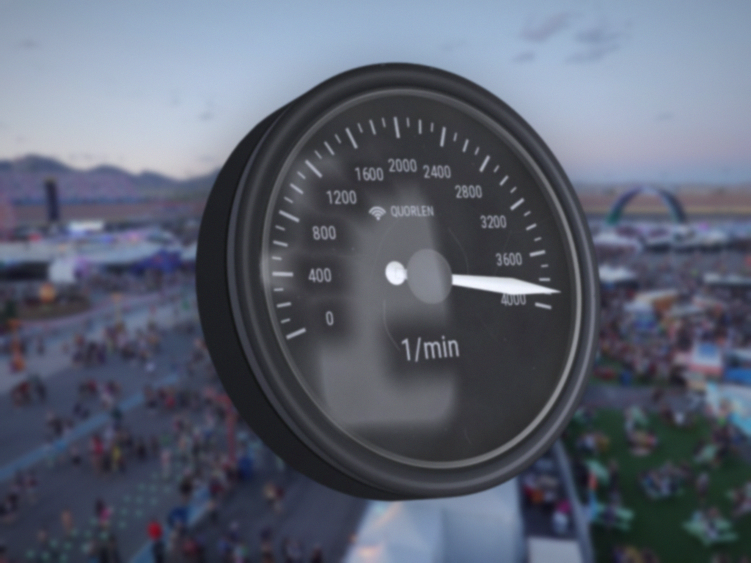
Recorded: 3900 rpm
